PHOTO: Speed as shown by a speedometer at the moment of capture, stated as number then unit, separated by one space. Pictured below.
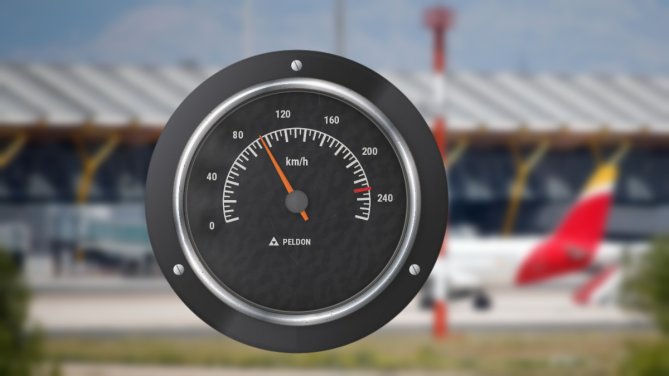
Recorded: 95 km/h
